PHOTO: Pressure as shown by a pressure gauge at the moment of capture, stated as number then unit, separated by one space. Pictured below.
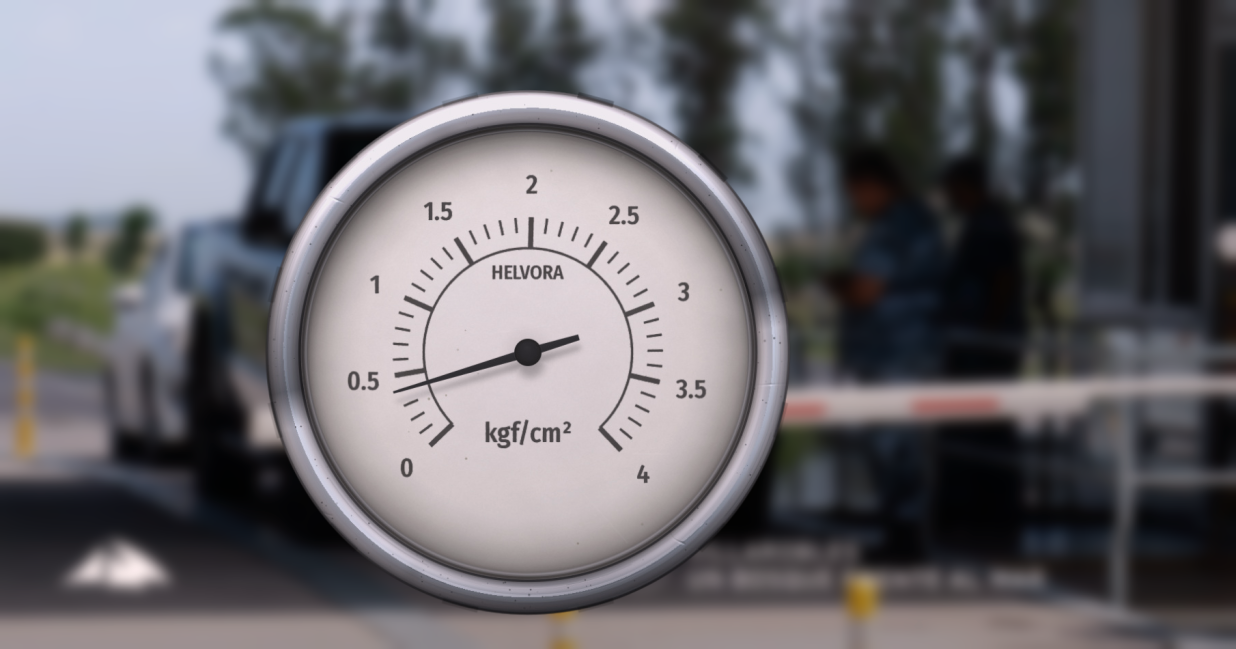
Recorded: 0.4 kg/cm²
